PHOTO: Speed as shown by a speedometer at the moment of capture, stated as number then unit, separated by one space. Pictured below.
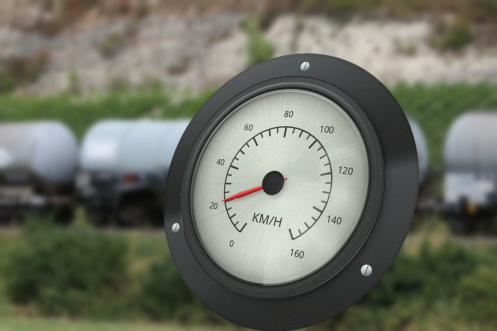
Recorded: 20 km/h
